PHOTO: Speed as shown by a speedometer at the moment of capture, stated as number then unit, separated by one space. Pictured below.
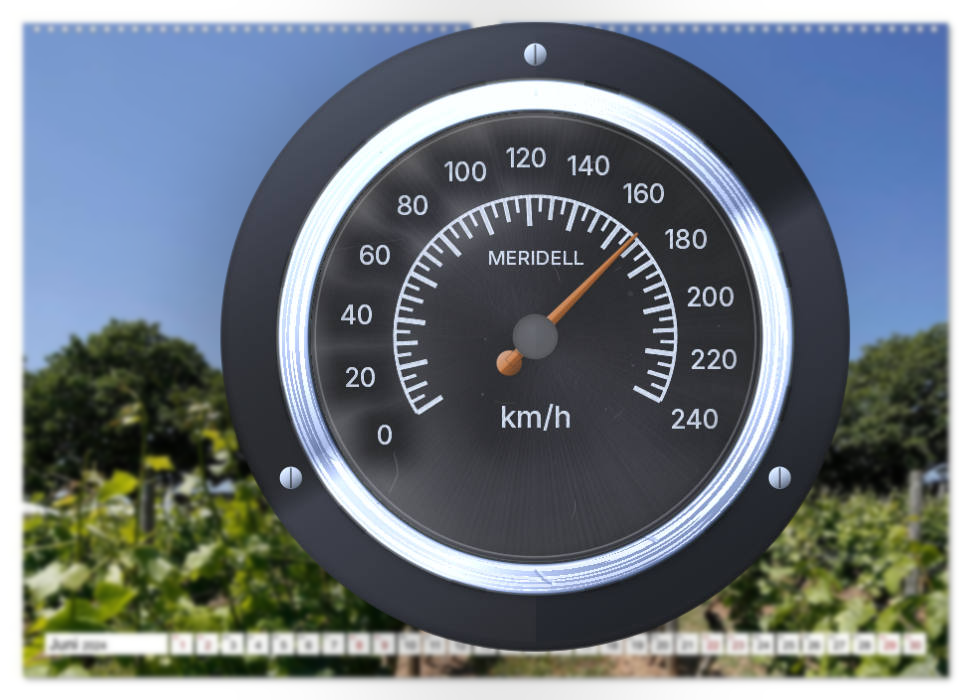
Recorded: 167.5 km/h
